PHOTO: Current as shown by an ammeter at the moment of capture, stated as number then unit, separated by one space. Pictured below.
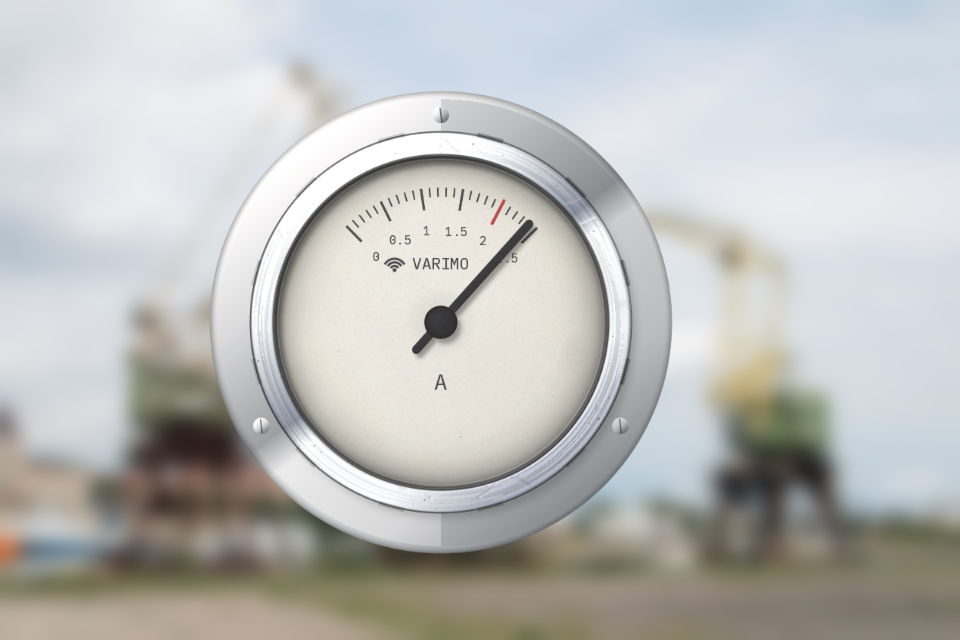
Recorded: 2.4 A
